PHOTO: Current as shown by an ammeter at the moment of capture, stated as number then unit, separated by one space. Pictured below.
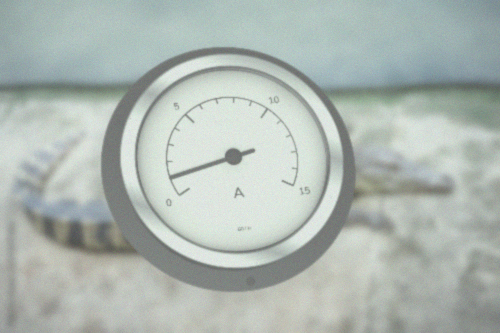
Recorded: 1 A
